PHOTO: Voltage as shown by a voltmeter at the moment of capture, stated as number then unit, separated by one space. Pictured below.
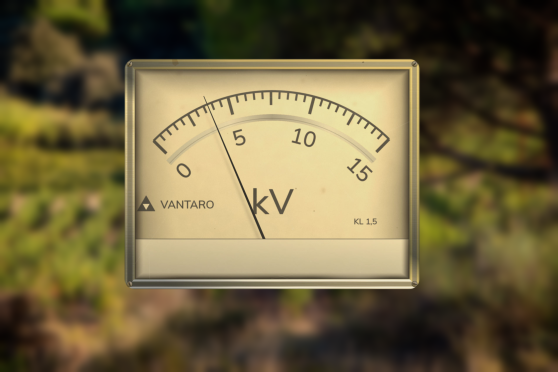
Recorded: 3.75 kV
